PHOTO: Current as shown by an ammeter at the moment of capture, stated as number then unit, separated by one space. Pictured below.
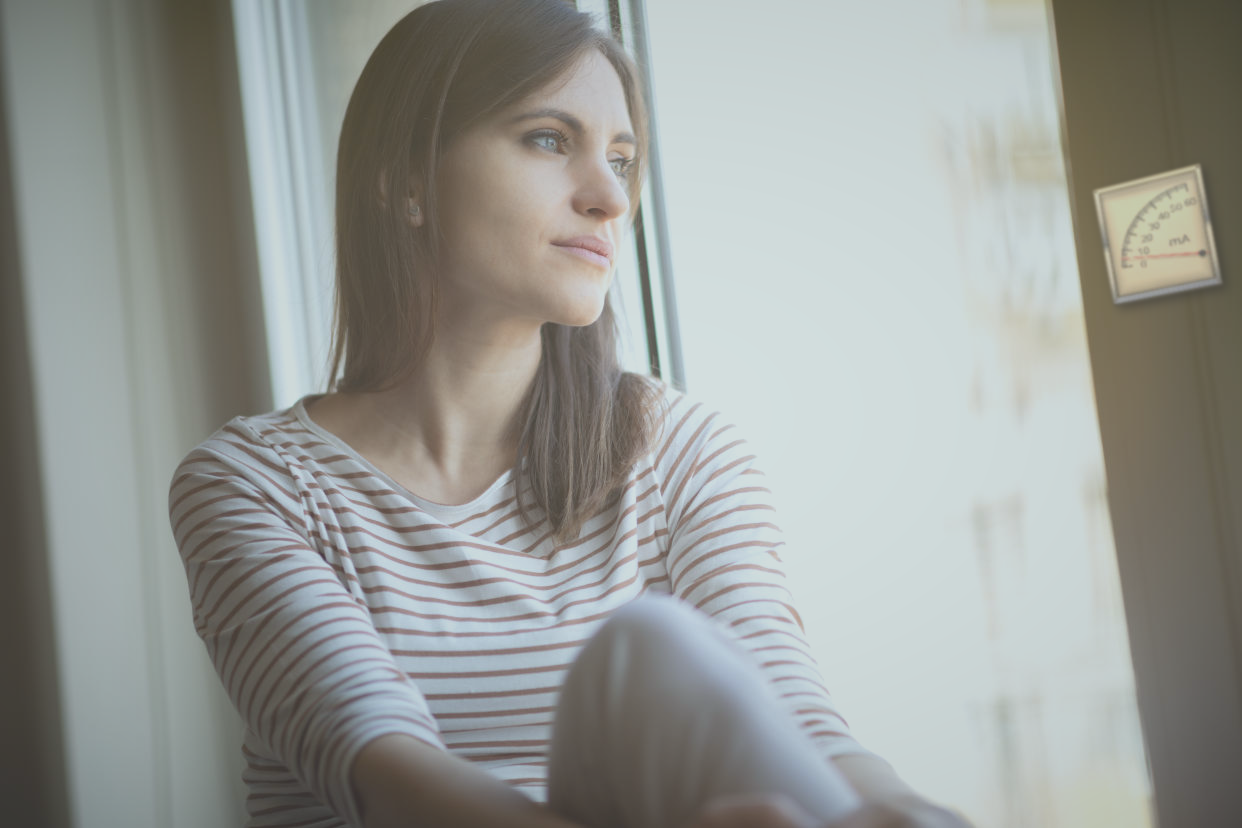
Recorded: 5 mA
